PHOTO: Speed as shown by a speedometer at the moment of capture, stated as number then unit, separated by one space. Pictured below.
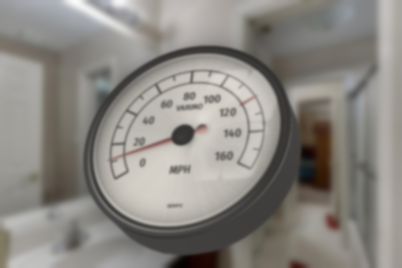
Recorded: 10 mph
